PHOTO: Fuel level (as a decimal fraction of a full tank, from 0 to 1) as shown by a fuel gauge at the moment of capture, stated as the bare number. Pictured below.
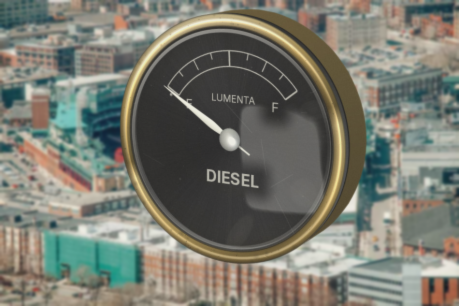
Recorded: 0
